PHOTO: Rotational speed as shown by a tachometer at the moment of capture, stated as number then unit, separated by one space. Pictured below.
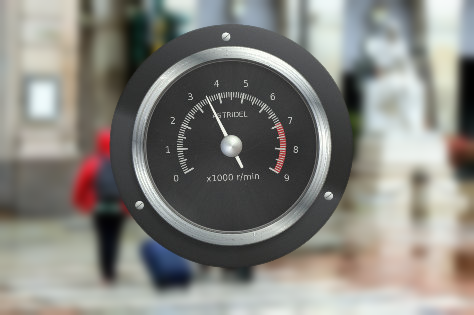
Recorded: 3500 rpm
